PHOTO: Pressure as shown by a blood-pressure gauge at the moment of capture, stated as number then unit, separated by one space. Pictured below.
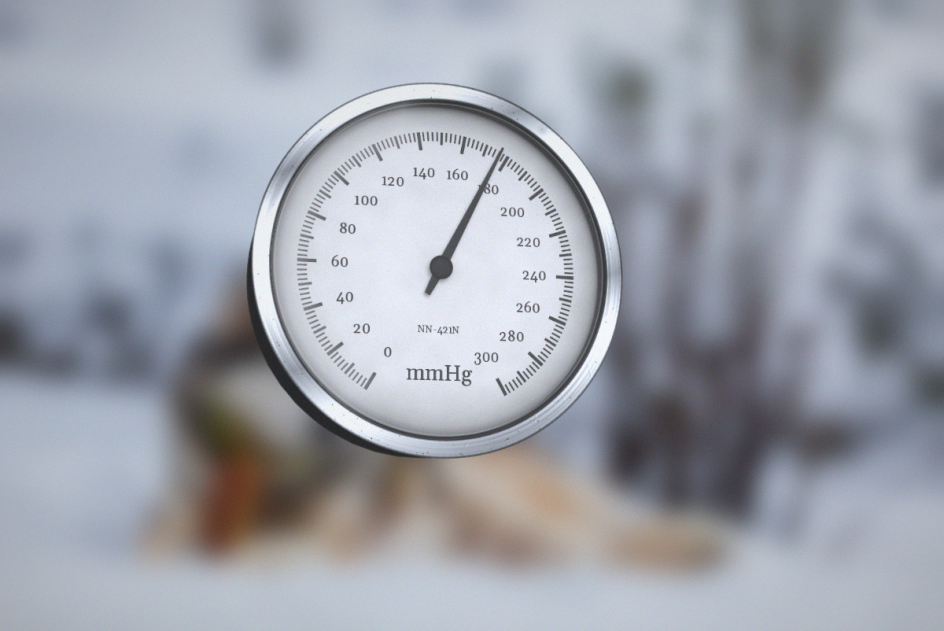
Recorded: 176 mmHg
